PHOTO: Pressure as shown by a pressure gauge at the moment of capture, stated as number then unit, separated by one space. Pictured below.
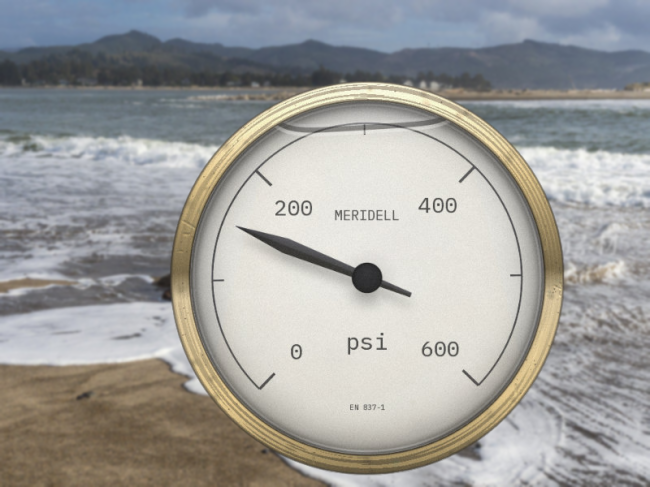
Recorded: 150 psi
